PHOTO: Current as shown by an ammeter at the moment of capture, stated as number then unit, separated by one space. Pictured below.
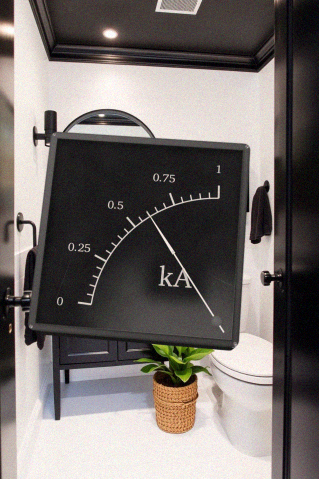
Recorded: 0.6 kA
